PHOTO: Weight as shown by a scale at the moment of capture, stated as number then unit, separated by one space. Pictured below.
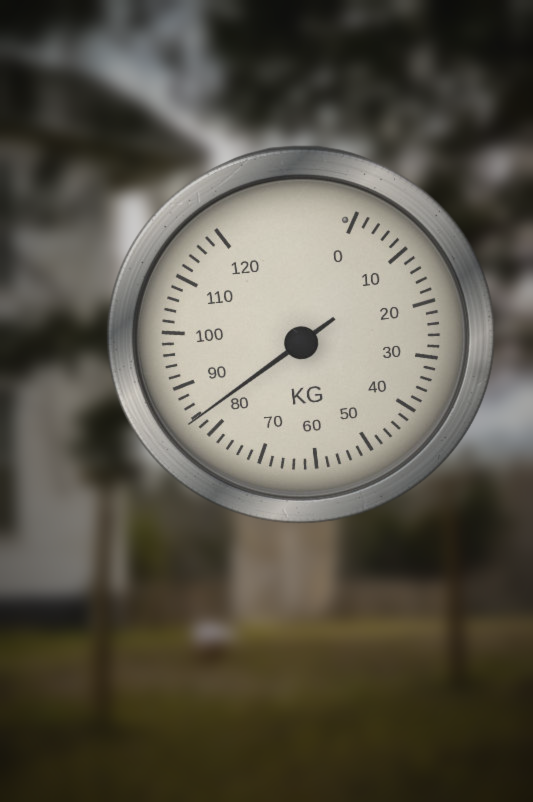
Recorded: 84 kg
